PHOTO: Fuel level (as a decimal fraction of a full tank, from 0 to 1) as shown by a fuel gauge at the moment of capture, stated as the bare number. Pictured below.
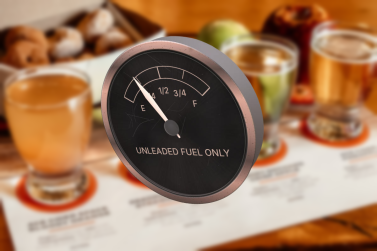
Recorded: 0.25
